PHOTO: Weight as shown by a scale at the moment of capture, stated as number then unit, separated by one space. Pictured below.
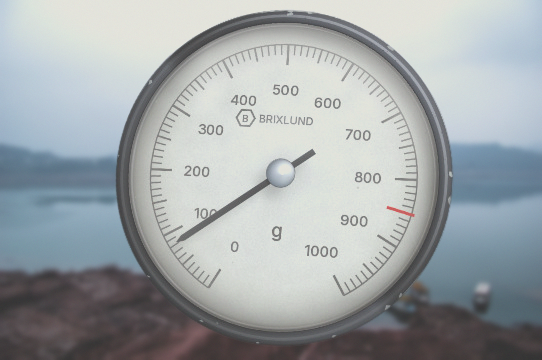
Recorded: 80 g
